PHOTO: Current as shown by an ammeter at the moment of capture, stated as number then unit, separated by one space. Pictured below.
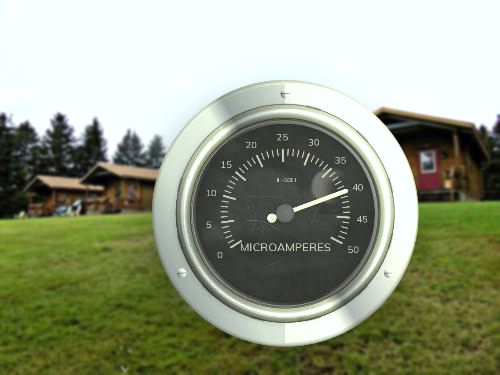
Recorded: 40 µA
